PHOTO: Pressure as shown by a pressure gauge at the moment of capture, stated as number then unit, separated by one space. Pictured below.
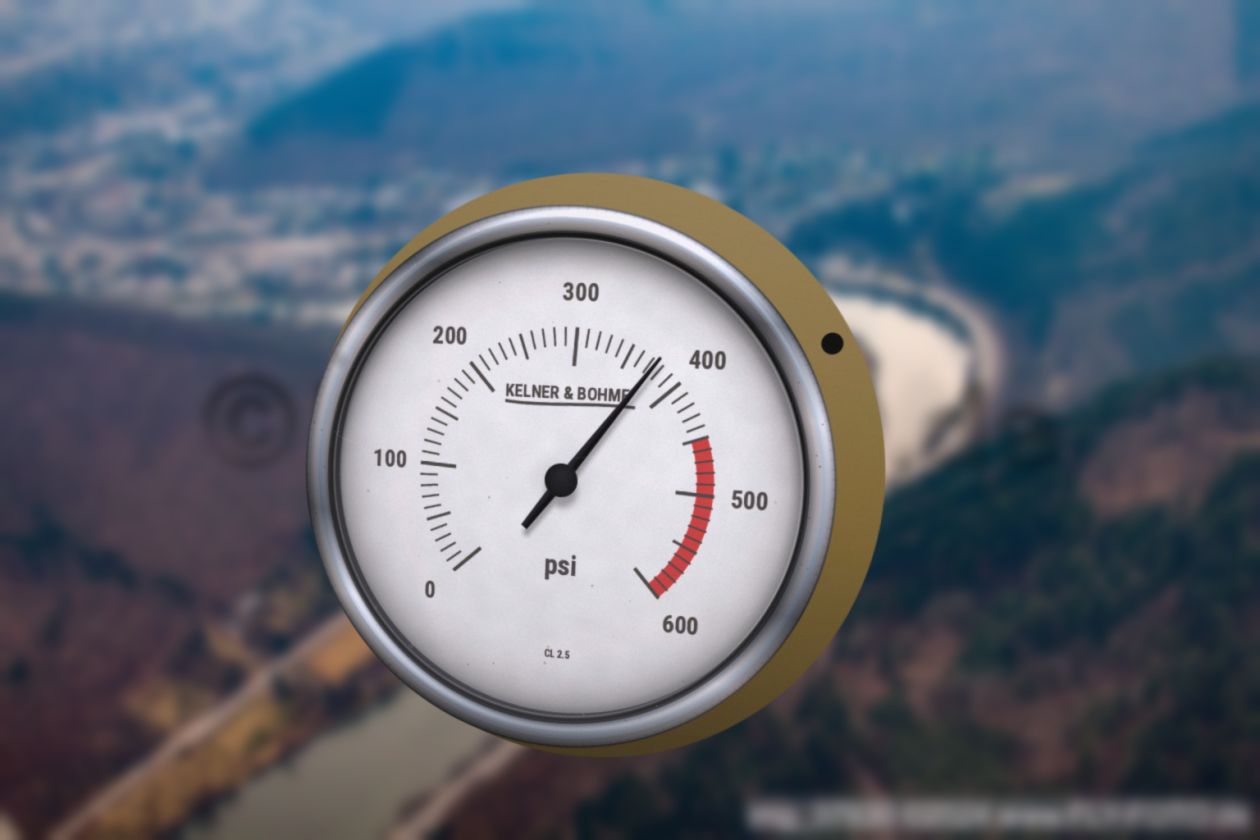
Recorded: 375 psi
